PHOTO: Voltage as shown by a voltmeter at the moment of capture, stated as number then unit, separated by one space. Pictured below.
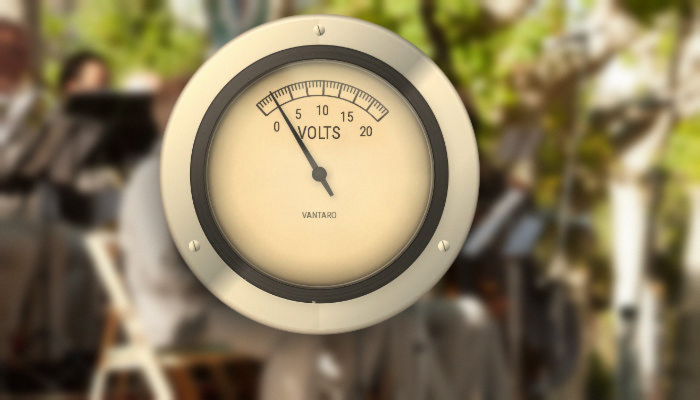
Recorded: 2.5 V
